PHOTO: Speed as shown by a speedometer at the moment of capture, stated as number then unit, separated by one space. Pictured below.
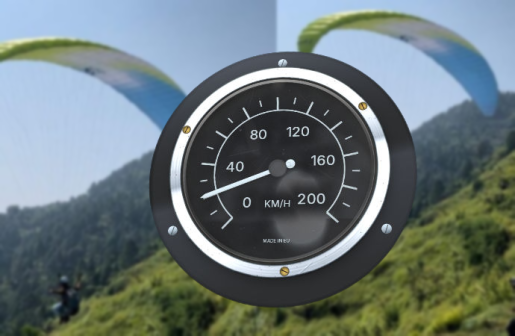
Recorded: 20 km/h
